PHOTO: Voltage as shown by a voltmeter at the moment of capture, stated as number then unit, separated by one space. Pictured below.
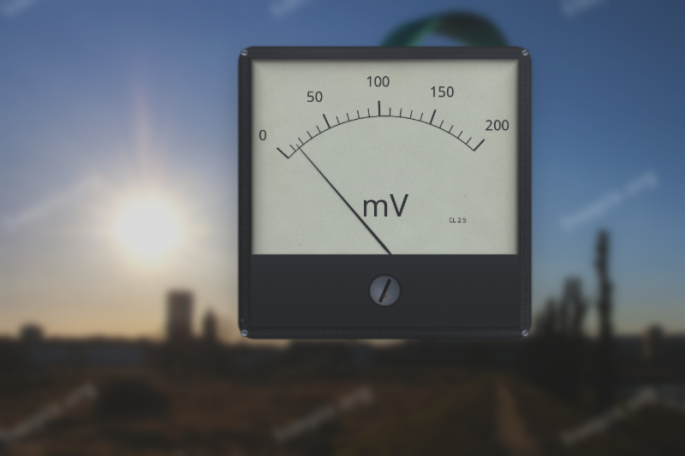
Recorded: 15 mV
